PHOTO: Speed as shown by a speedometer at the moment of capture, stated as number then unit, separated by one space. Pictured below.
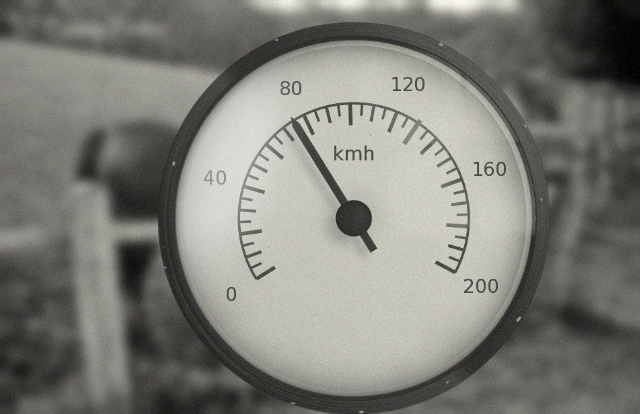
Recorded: 75 km/h
